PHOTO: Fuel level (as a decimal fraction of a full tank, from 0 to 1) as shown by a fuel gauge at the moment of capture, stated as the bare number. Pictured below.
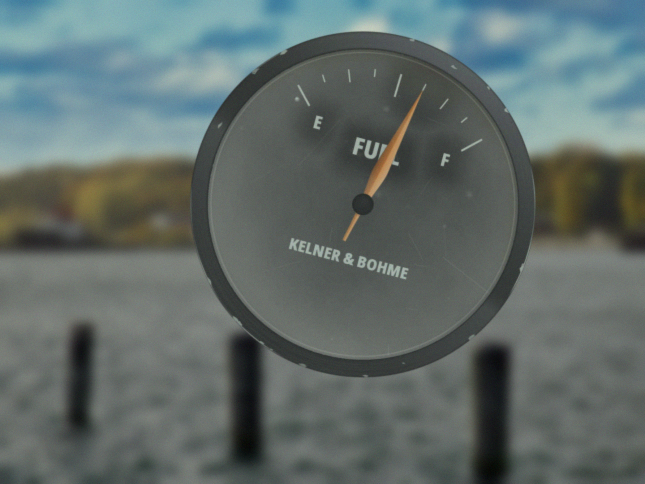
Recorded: 0.625
